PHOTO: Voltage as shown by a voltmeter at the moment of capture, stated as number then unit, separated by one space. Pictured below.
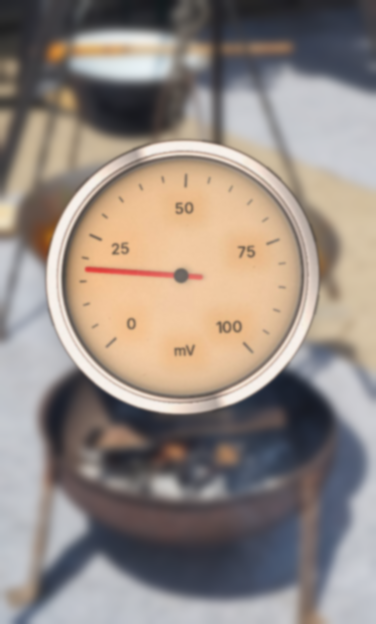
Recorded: 17.5 mV
